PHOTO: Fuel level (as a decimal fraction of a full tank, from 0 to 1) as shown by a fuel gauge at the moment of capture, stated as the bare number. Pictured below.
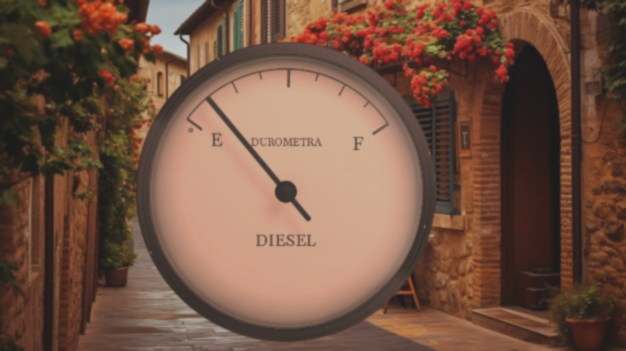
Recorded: 0.125
